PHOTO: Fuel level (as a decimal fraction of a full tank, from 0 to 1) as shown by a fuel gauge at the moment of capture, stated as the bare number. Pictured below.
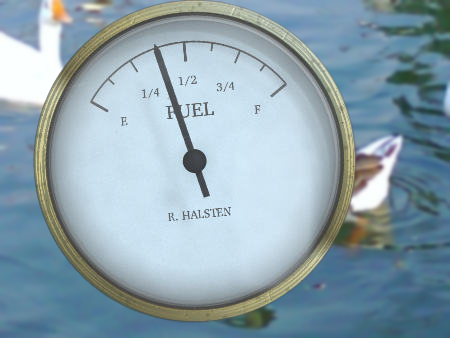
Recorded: 0.375
